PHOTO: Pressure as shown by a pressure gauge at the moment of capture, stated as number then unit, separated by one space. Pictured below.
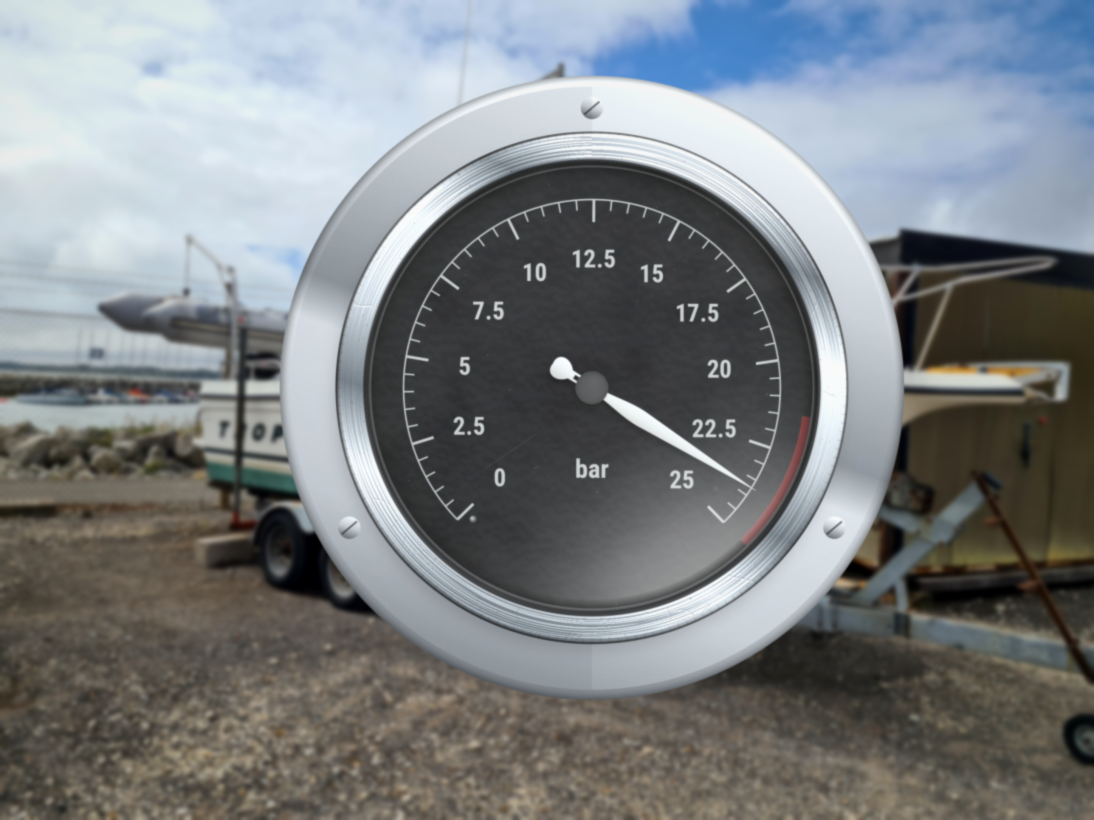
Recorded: 23.75 bar
